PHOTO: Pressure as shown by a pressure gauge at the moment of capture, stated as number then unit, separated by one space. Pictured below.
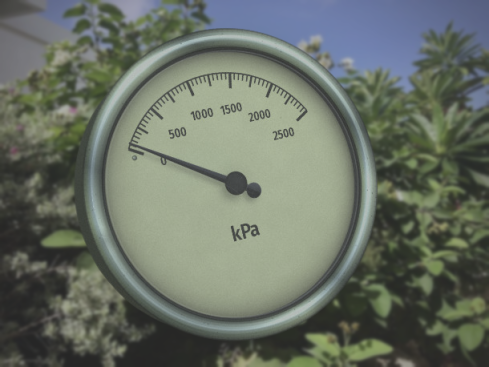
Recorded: 50 kPa
